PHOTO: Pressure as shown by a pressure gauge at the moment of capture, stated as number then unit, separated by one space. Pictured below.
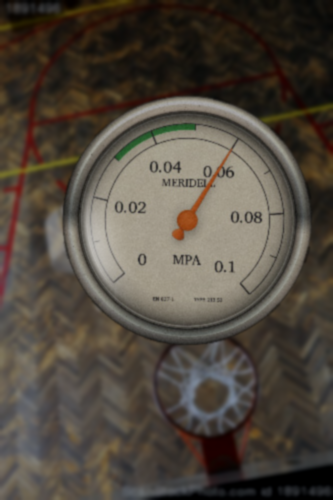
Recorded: 0.06 MPa
